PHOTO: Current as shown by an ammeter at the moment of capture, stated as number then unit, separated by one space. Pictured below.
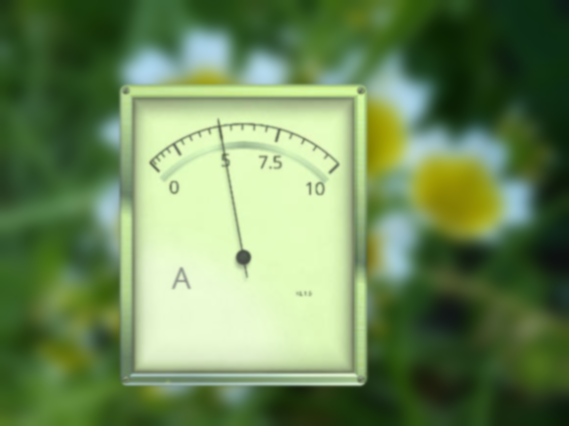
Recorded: 5 A
